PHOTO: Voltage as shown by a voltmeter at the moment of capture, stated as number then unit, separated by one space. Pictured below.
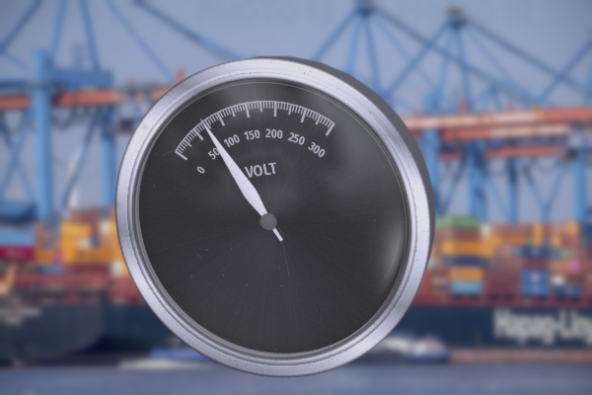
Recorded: 75 V
